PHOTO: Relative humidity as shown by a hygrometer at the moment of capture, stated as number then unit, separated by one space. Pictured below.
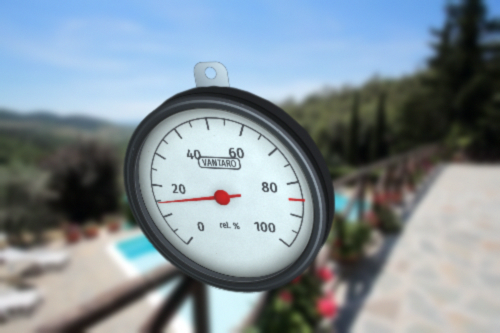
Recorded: 15 %
